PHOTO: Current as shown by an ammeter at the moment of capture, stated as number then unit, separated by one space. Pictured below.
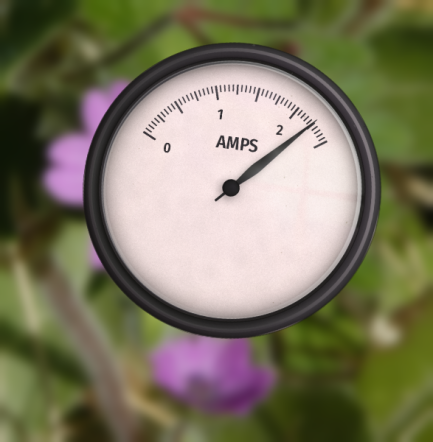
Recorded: 2.25 A
